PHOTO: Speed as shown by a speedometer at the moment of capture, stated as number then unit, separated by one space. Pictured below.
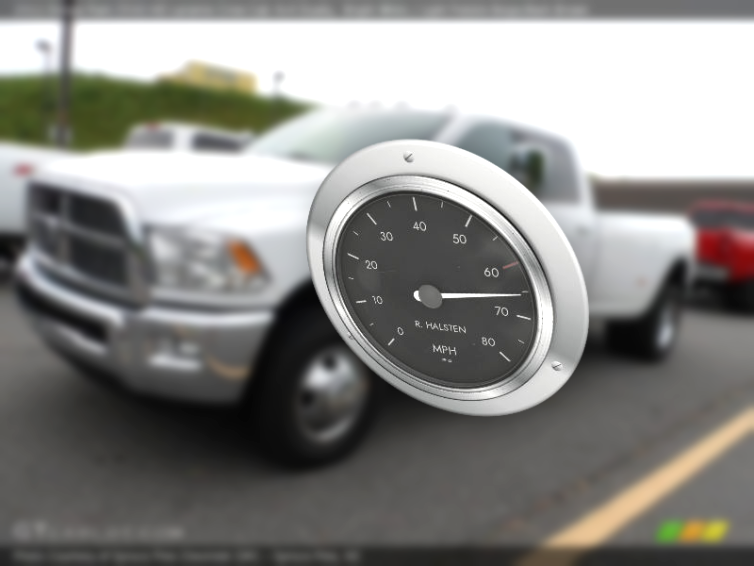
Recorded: 65 mph
